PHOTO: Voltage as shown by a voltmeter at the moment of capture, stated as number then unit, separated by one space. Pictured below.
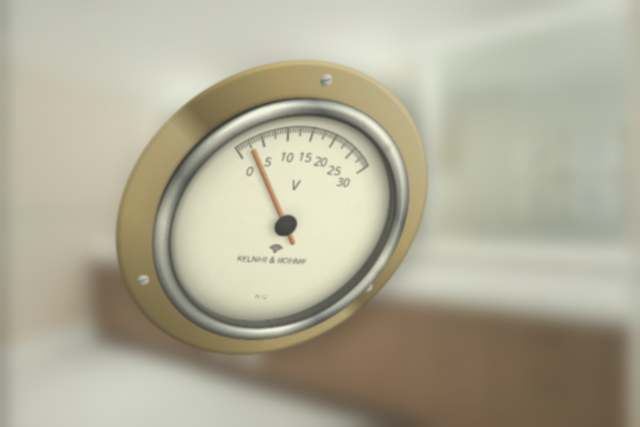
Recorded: 2.5 V
